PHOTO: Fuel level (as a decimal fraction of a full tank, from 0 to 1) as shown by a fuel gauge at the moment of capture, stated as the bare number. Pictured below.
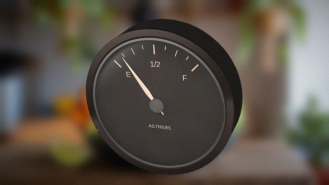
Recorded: 0.125
